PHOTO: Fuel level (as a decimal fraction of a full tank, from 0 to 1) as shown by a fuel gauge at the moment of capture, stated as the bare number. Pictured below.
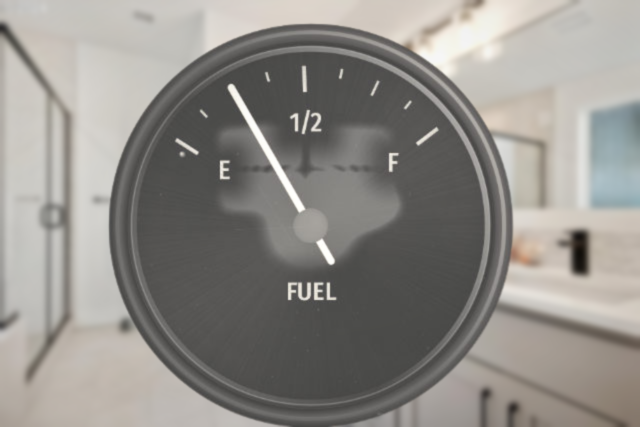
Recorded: 0.25
